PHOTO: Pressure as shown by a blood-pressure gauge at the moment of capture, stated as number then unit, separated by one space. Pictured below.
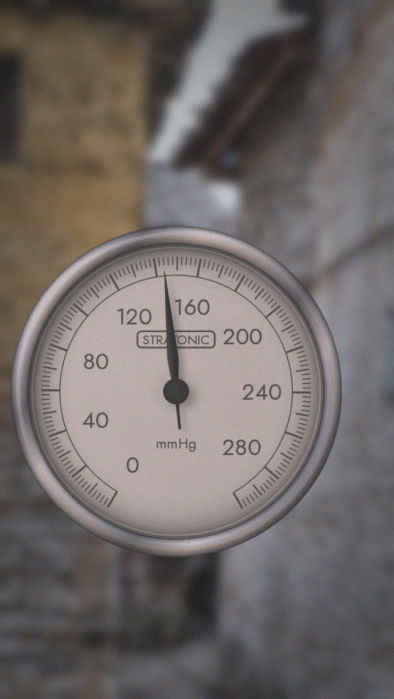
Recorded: 144 mmHg
